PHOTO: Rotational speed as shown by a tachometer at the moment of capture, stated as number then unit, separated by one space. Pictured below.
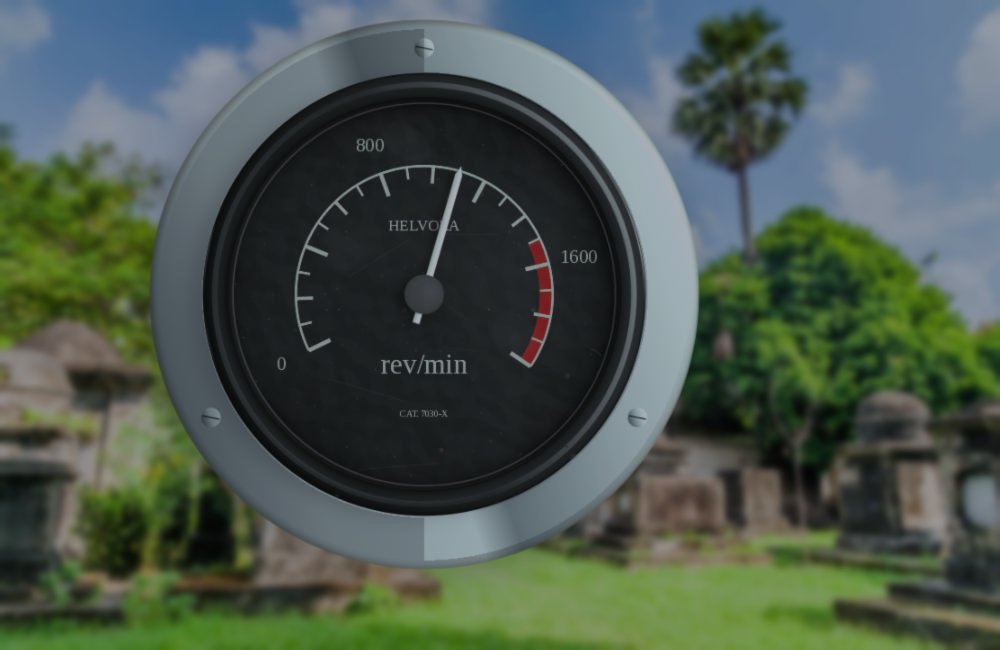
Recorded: 1100 rpm
